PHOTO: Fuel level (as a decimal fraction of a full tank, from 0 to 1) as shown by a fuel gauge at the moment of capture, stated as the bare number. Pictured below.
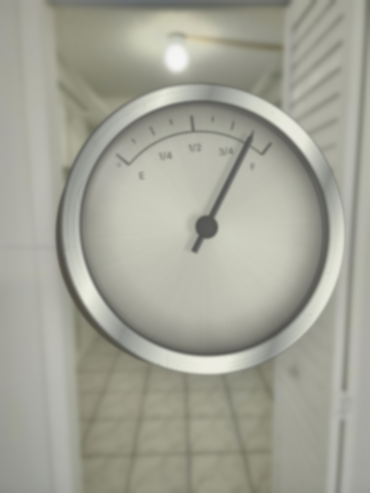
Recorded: 0.875
